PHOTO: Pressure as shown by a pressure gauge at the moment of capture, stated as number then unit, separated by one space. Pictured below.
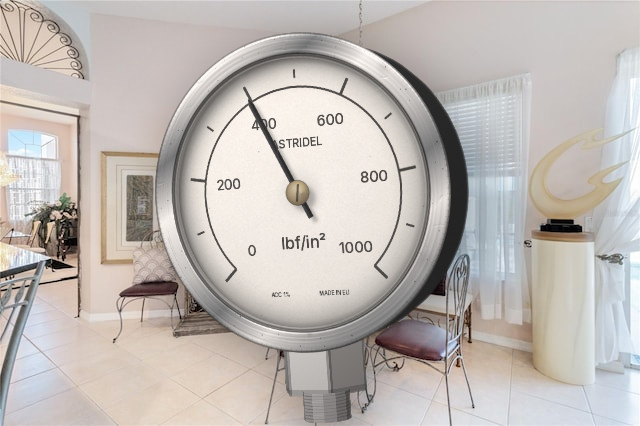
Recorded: 400 psi
